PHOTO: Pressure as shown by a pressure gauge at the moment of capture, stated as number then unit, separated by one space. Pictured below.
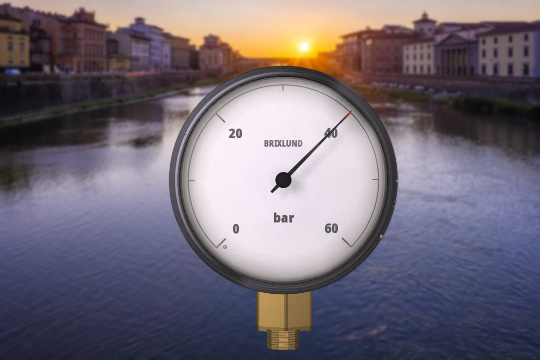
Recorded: 40 bar
